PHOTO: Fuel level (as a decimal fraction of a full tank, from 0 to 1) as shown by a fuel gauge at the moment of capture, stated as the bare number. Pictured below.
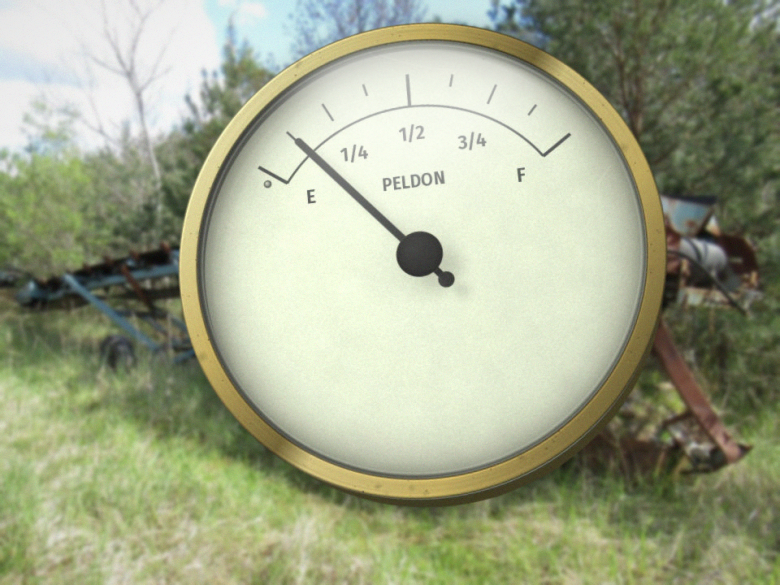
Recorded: 0.125
